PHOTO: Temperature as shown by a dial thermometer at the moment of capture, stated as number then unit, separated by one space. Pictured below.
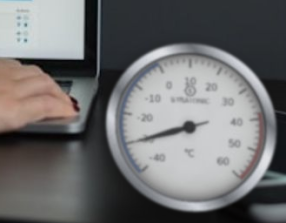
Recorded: -30 °C
